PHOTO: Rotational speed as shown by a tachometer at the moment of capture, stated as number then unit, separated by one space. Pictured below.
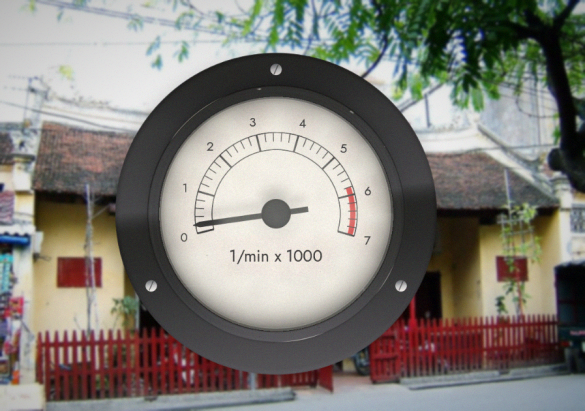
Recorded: 200 rpm
